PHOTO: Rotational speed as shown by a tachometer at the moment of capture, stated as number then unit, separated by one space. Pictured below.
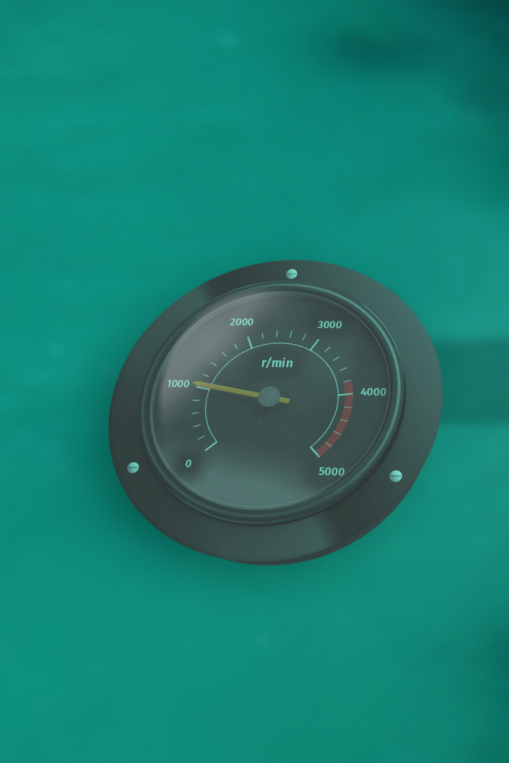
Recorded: 1000 rpm
